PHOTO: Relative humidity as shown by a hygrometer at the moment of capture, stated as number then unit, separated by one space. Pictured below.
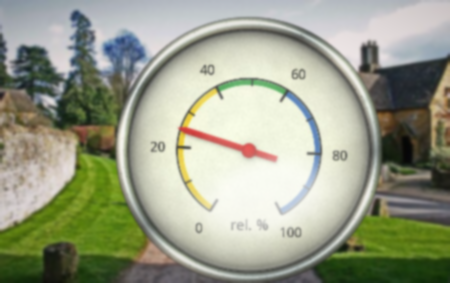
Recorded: 25 %
